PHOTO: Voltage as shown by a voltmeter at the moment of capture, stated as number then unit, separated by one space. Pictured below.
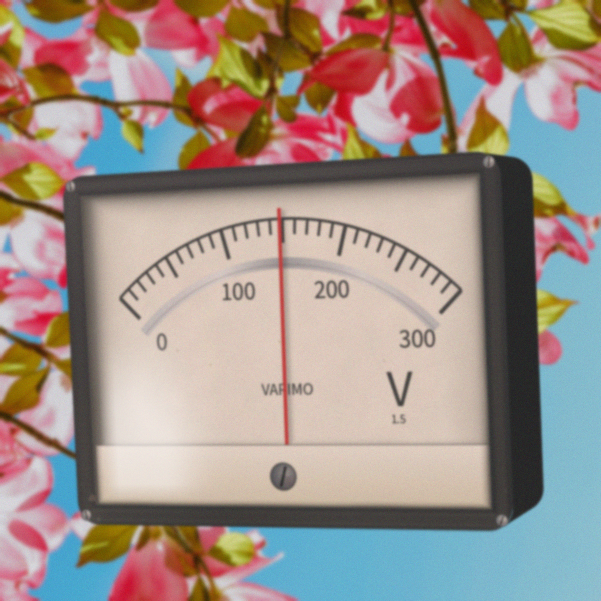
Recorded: 150 V
